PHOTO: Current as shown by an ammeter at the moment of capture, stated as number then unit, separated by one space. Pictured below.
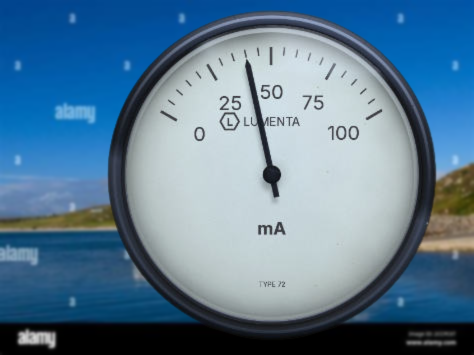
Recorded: 40 mA
